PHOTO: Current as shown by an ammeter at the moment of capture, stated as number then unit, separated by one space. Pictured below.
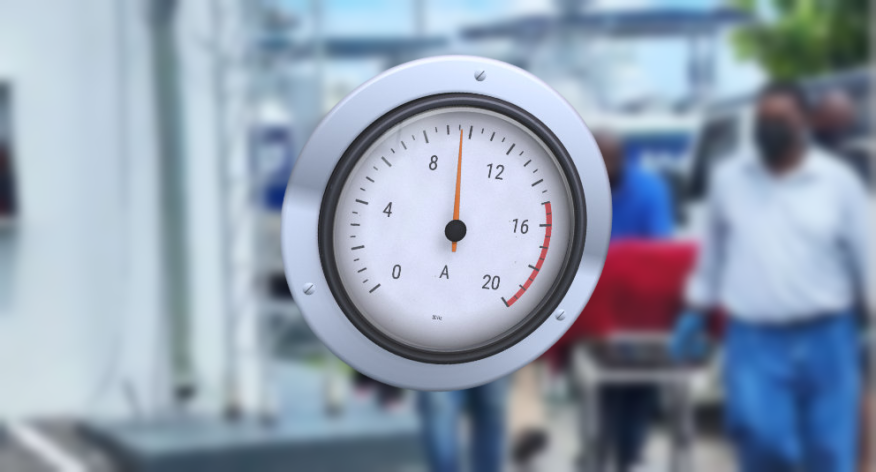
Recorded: 9.5 A
